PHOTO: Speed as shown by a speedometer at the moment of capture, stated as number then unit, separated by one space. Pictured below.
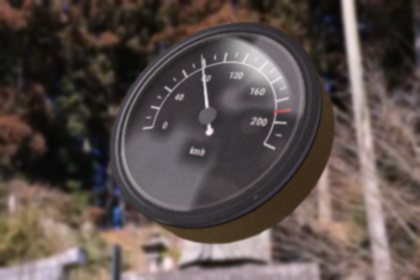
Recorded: 80 km/h
